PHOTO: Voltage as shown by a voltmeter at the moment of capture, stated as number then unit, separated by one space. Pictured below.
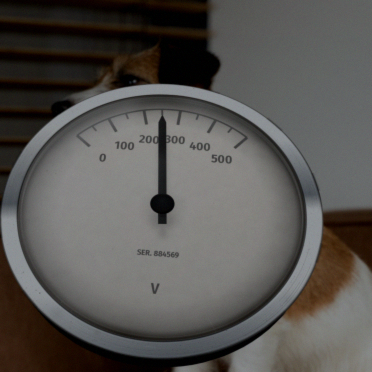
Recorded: 250 V
